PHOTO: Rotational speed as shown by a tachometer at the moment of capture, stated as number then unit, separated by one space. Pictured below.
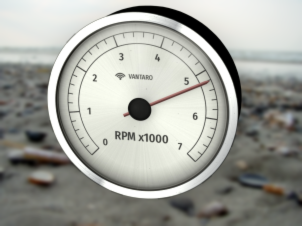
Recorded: 5200 rpm
